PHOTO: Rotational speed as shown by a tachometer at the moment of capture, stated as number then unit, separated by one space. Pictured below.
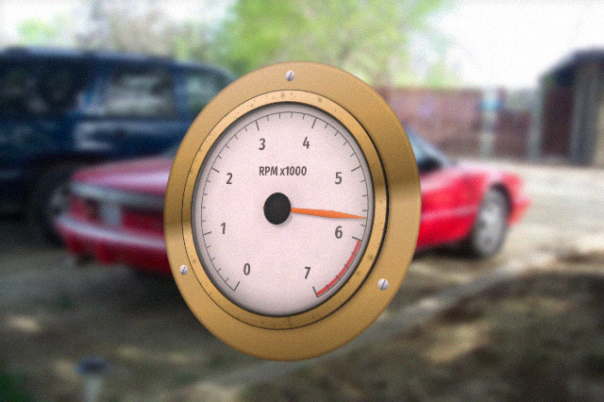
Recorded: 5700 rpm
